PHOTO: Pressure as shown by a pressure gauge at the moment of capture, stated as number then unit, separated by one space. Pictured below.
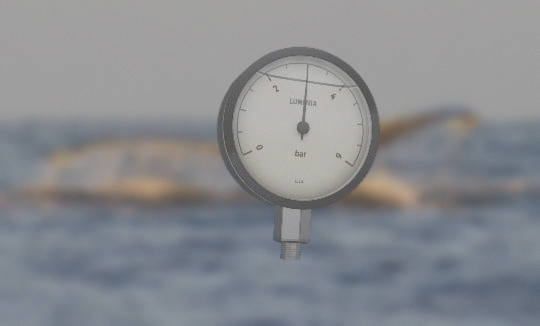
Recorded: 3 bar
